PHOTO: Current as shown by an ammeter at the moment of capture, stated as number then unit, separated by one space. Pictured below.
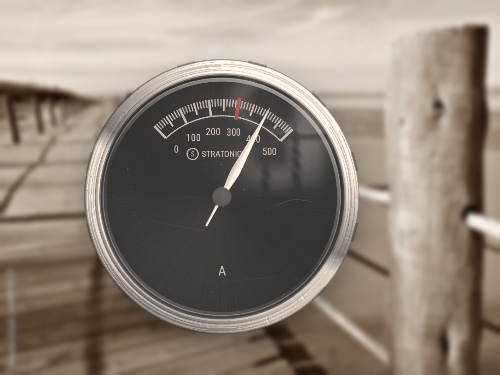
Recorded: 400 A
